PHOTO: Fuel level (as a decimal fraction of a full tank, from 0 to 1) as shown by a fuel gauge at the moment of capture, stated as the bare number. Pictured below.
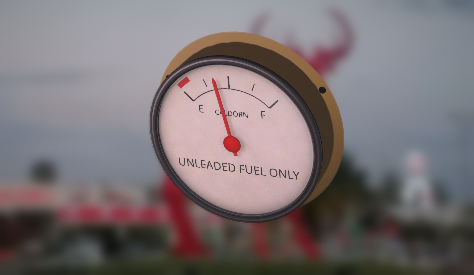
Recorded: 0.375
